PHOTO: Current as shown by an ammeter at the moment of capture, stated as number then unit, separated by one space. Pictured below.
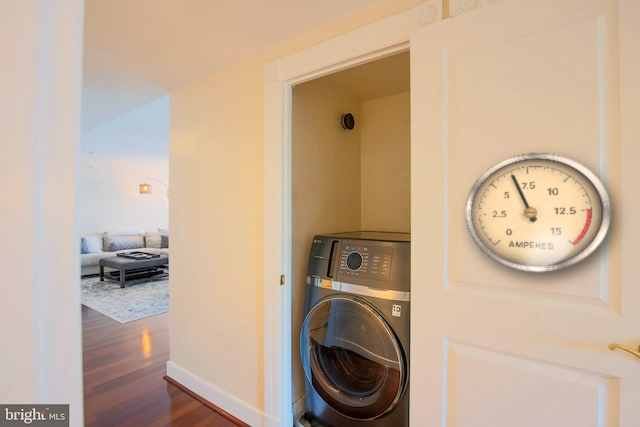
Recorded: 6.5 A
